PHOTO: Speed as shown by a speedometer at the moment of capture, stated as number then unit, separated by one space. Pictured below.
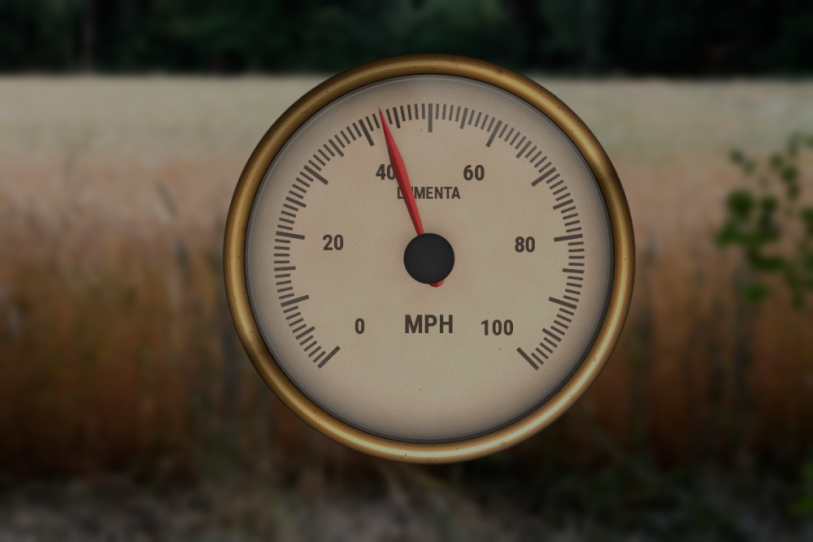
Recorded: 43 mph
